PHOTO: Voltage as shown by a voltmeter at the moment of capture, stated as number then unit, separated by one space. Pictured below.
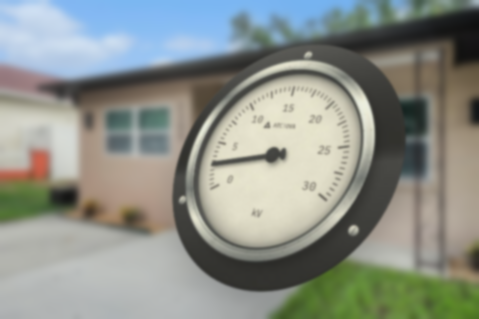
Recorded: 2.5 kV
